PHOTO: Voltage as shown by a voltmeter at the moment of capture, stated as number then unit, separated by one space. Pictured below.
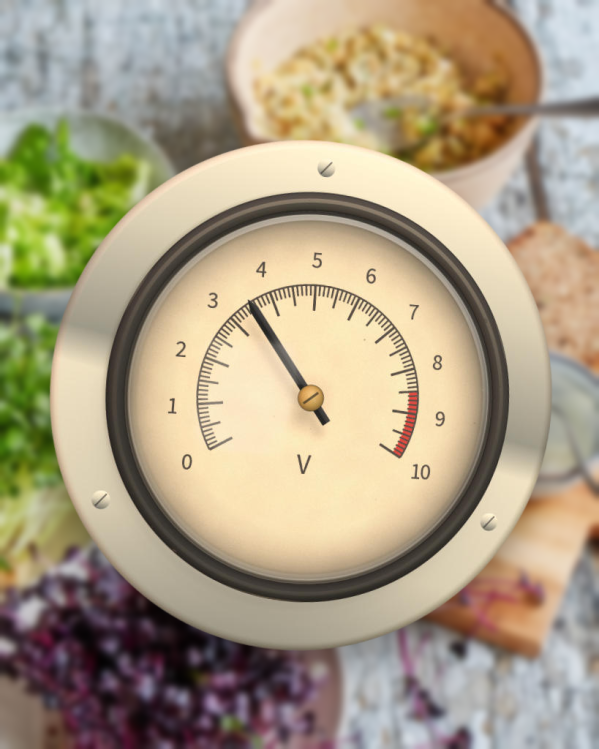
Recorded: 3.5 V
